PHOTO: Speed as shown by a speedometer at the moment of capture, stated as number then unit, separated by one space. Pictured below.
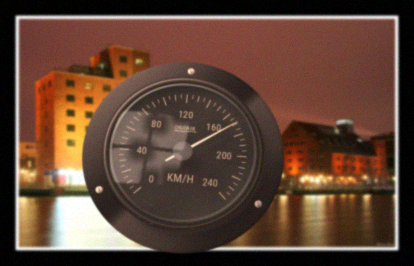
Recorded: 170 km/h
